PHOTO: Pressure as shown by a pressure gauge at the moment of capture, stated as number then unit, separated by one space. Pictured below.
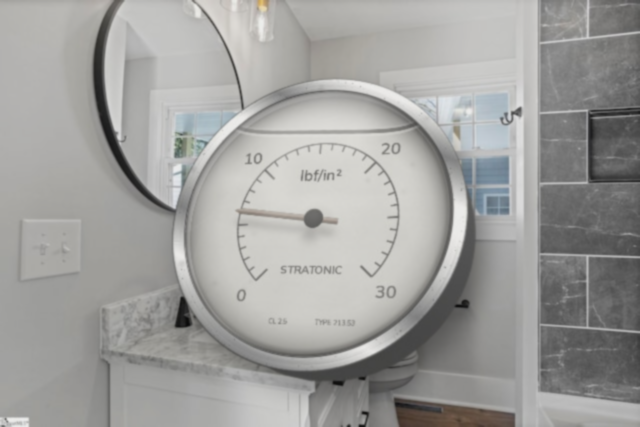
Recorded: 6 psi
